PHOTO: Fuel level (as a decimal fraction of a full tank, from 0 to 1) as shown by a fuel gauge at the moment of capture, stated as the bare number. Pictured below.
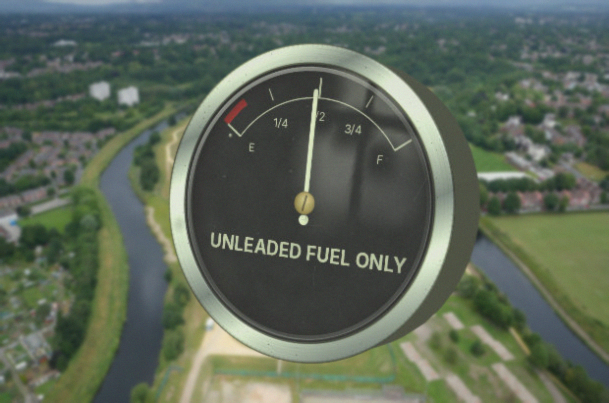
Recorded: 0.5
